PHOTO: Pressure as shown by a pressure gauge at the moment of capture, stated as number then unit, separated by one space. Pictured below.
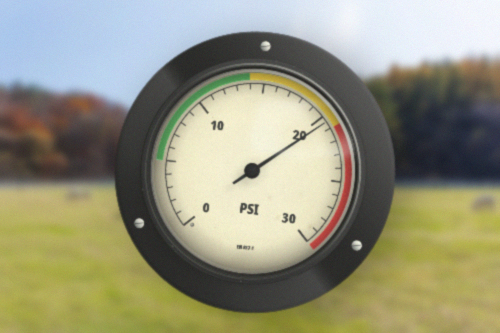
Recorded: 20.5 psi
